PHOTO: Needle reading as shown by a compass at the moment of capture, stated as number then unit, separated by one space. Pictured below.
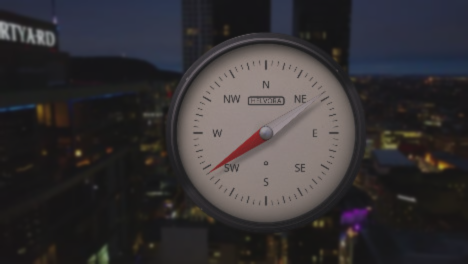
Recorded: 235 °
